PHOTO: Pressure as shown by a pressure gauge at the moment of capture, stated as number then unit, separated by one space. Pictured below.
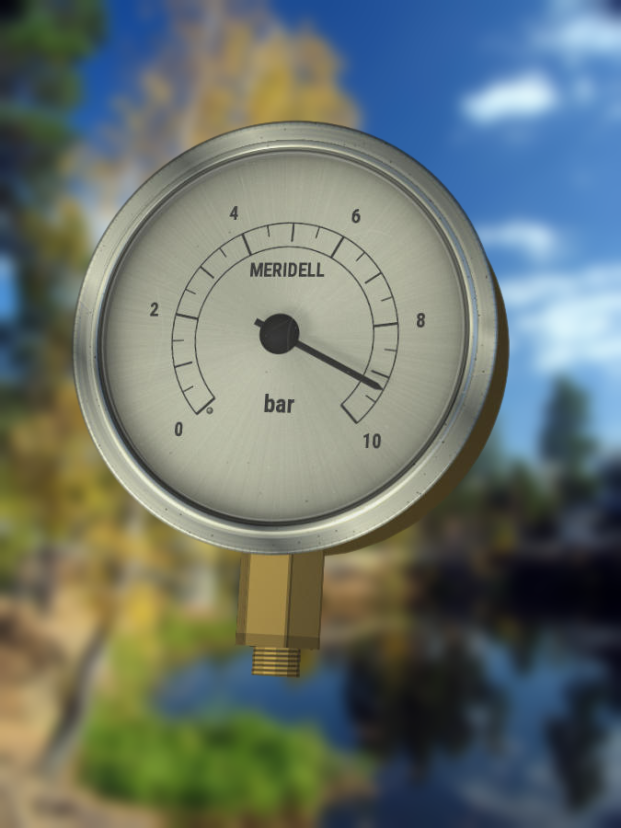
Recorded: 9.25 bar
